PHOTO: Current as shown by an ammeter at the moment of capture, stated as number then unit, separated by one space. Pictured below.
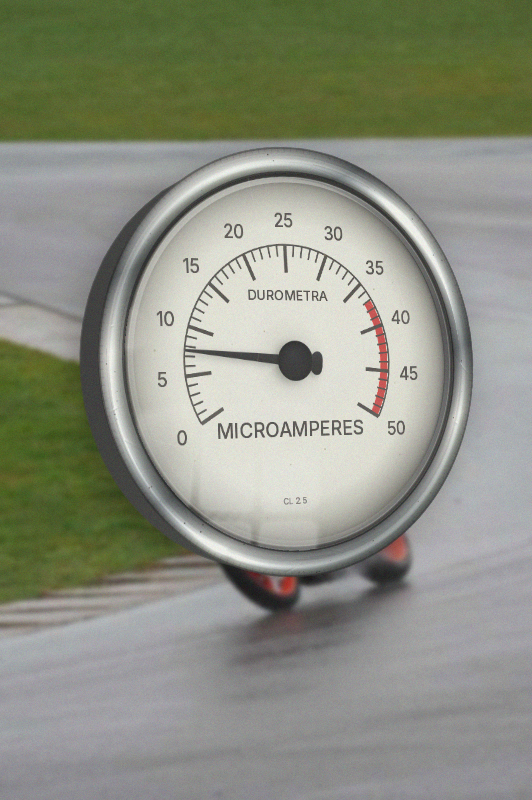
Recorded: 7.5 µA
